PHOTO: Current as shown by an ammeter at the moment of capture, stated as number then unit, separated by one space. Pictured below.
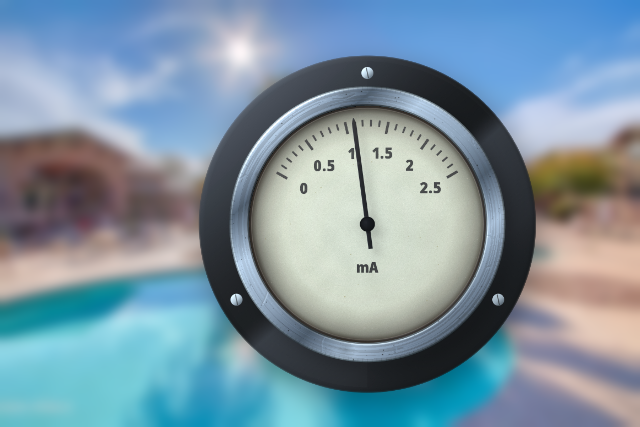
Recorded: 1.1 mA
